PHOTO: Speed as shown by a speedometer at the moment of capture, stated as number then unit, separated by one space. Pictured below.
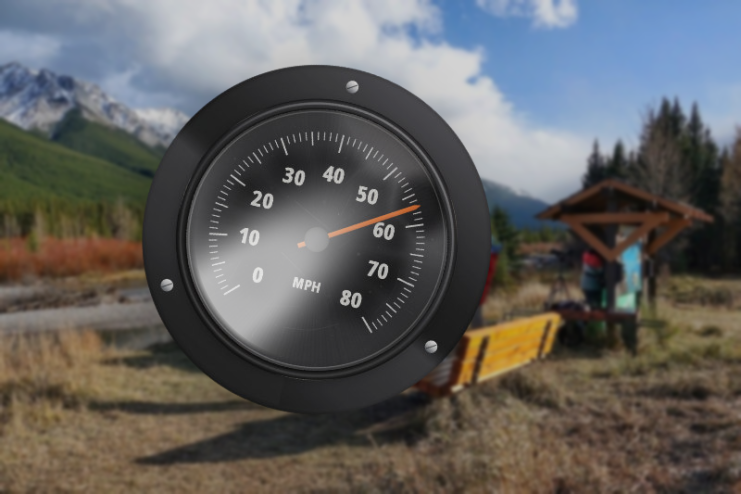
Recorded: 57 mph
